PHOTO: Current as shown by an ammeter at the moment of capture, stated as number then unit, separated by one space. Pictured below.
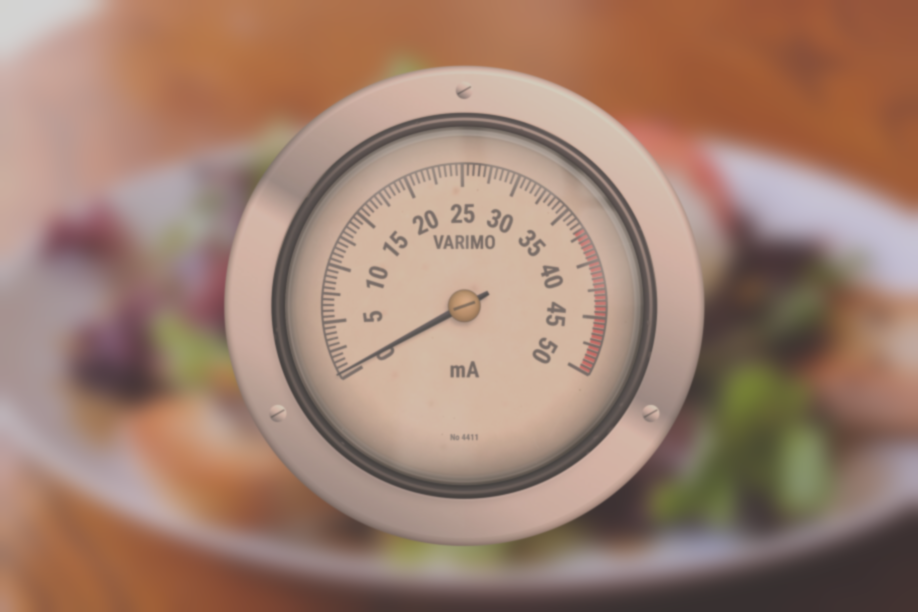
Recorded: 0.5 mA
